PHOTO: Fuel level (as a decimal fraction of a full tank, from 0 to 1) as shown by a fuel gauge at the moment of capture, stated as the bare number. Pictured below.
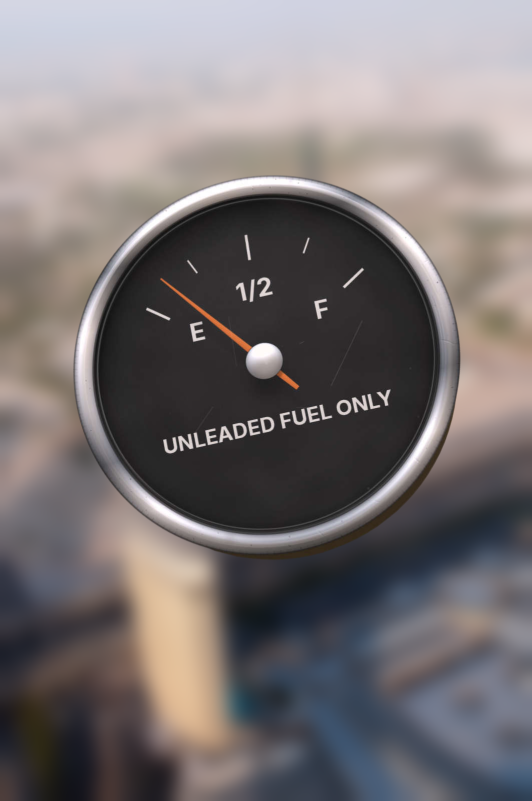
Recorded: 0.125
